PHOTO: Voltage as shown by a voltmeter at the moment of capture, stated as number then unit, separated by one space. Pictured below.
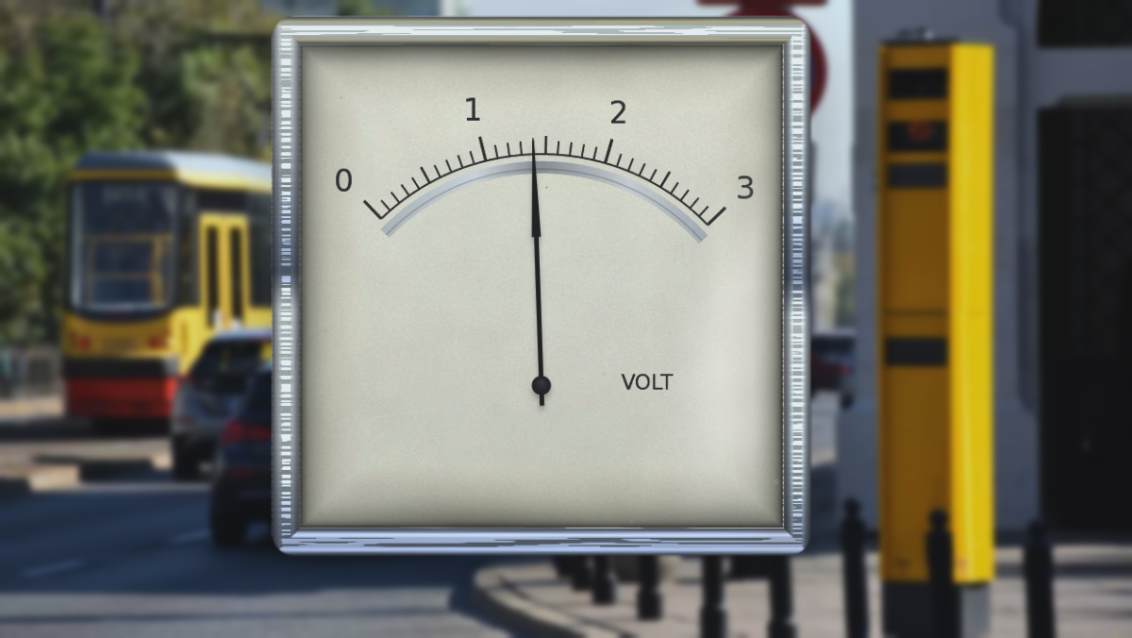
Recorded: 1.4 V
